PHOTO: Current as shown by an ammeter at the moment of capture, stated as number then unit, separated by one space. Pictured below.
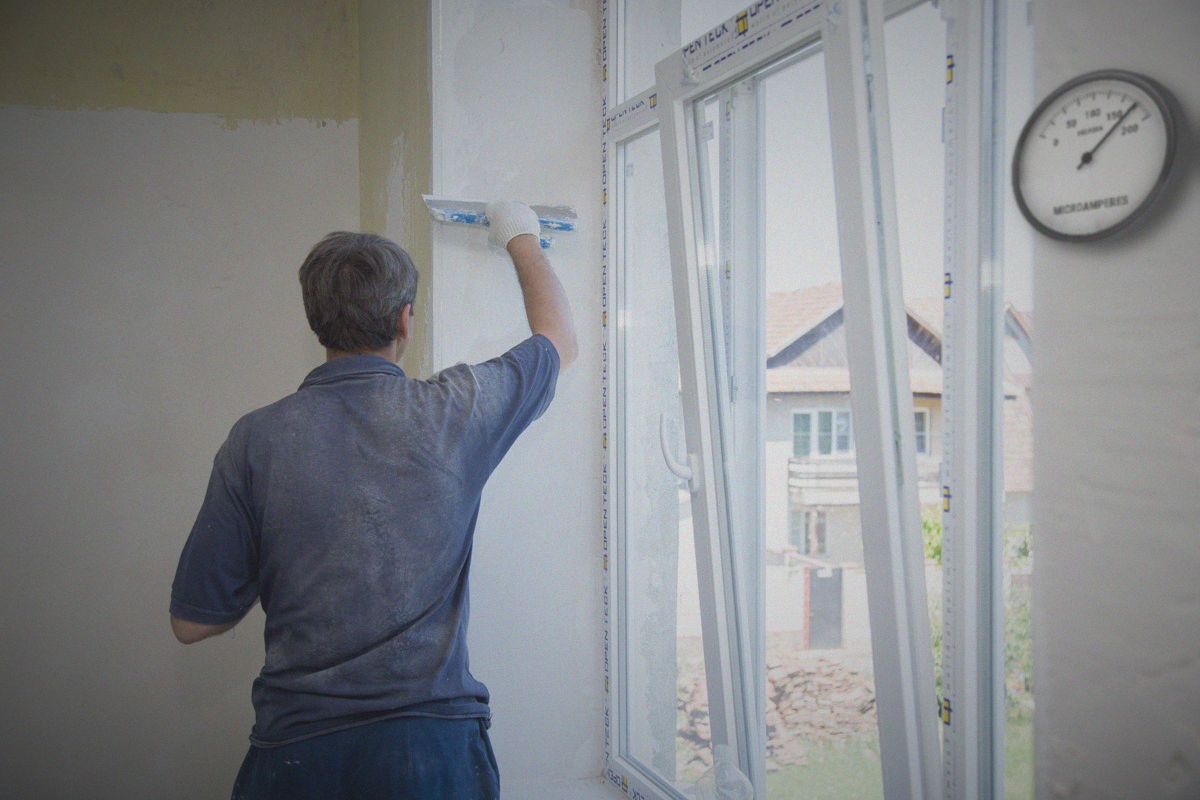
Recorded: 175 µA
